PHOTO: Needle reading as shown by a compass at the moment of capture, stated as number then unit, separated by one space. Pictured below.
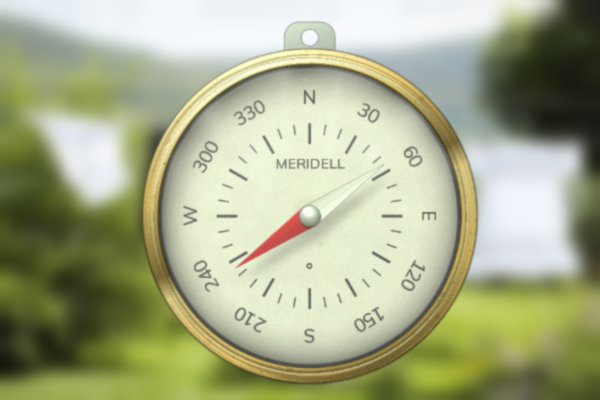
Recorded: 235 °
